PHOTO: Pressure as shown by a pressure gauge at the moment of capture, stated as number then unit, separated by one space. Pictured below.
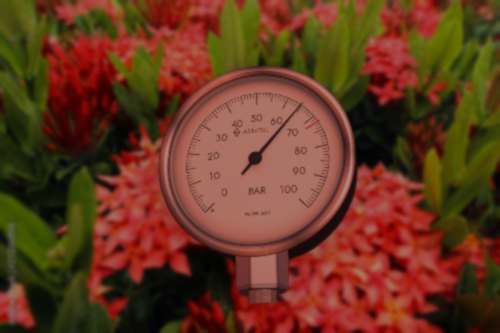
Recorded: 65 bar
